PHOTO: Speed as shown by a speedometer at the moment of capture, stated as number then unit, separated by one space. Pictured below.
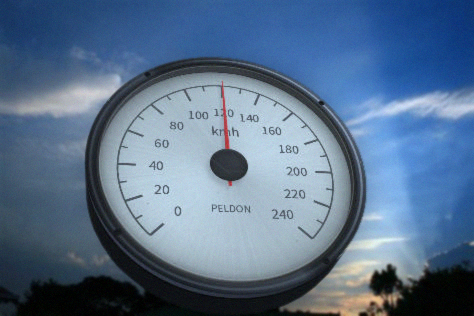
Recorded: 120 km/h
